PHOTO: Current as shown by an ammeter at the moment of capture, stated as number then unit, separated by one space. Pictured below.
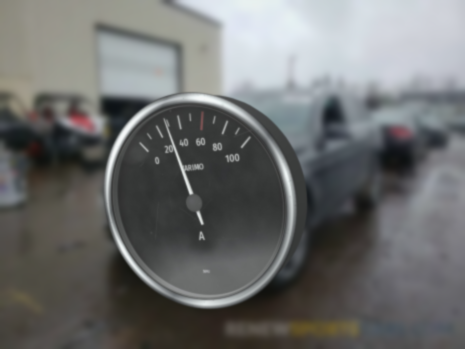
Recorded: 30 A
